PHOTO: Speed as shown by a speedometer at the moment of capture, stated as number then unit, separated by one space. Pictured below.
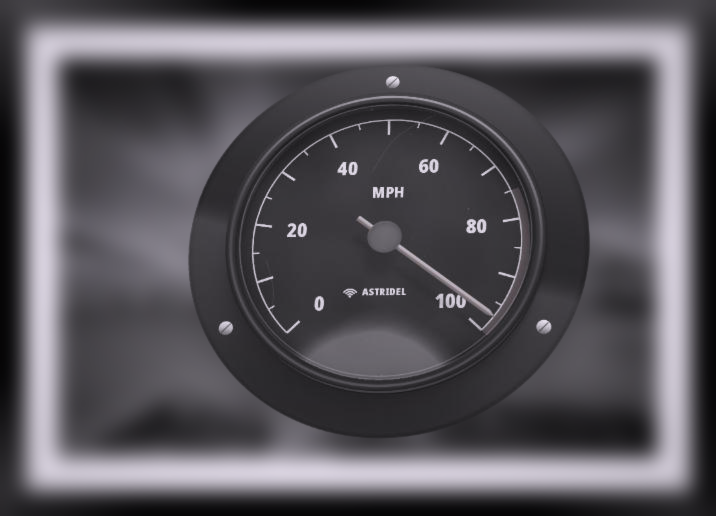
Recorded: 97.5 mph
